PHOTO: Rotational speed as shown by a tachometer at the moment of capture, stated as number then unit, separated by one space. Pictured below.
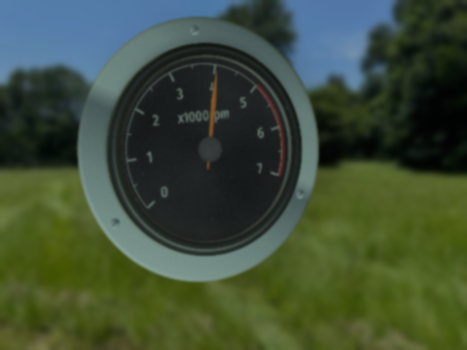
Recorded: 4000 rpm
